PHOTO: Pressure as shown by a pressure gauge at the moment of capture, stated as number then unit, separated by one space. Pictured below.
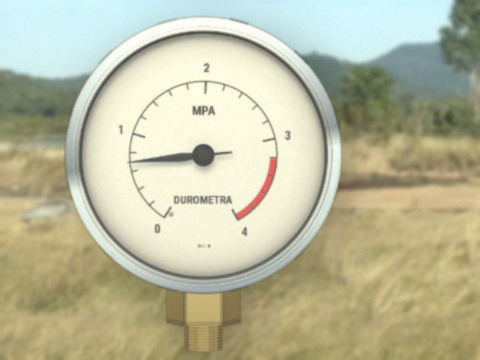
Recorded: 0.7 MPa
